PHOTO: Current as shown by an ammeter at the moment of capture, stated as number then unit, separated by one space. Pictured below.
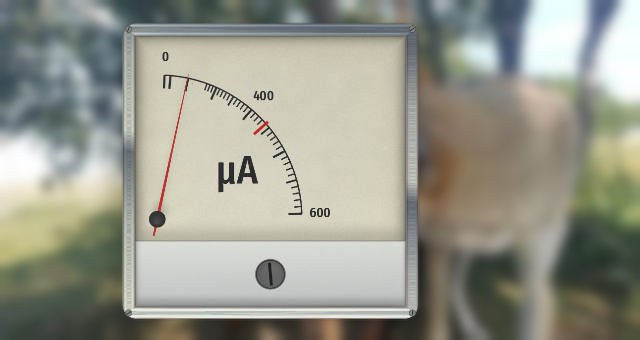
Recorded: 200 µA
